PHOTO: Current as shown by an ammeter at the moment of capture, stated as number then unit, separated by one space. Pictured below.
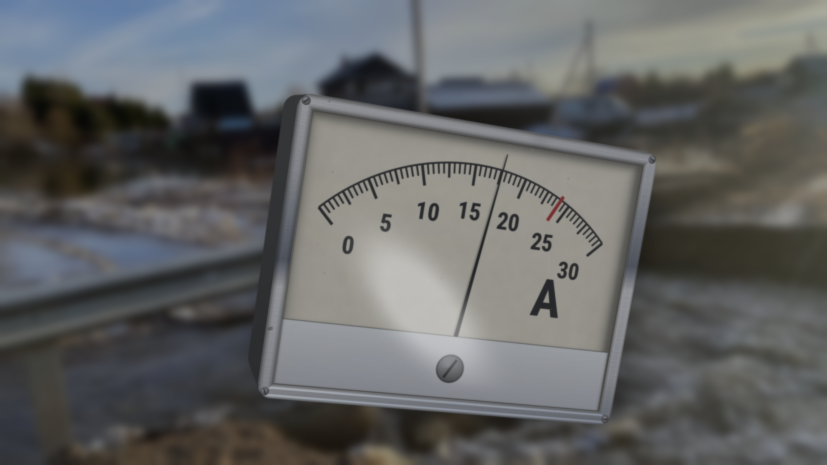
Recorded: 17.5 A
